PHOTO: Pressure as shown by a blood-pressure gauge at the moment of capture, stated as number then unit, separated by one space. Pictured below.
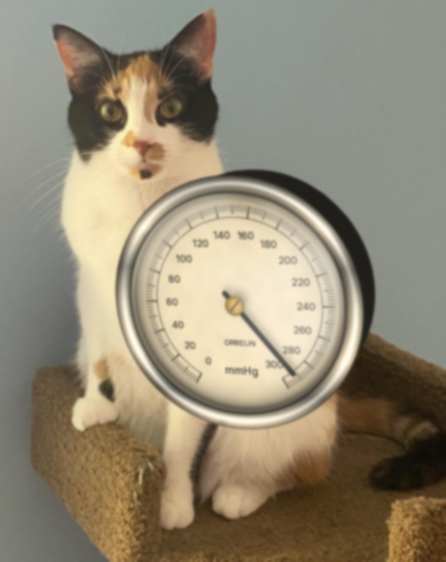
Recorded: 290 mmHg
